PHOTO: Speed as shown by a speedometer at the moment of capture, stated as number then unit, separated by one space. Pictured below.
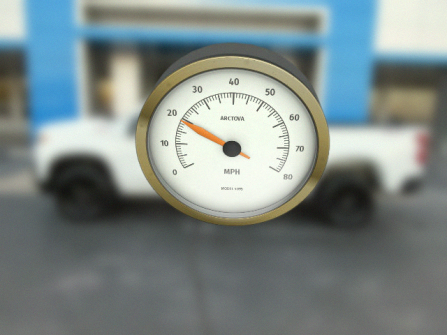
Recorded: 20 mph
